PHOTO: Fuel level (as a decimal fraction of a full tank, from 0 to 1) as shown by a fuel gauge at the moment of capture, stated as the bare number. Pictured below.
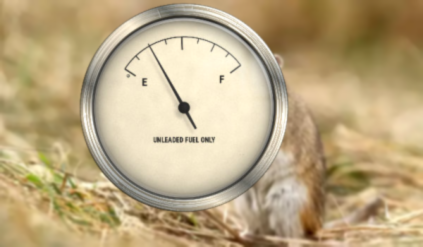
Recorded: 0.25
